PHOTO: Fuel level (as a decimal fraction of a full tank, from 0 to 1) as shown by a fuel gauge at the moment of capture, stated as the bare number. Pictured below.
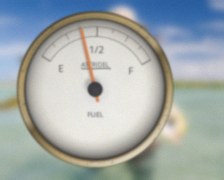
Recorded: 0.375
